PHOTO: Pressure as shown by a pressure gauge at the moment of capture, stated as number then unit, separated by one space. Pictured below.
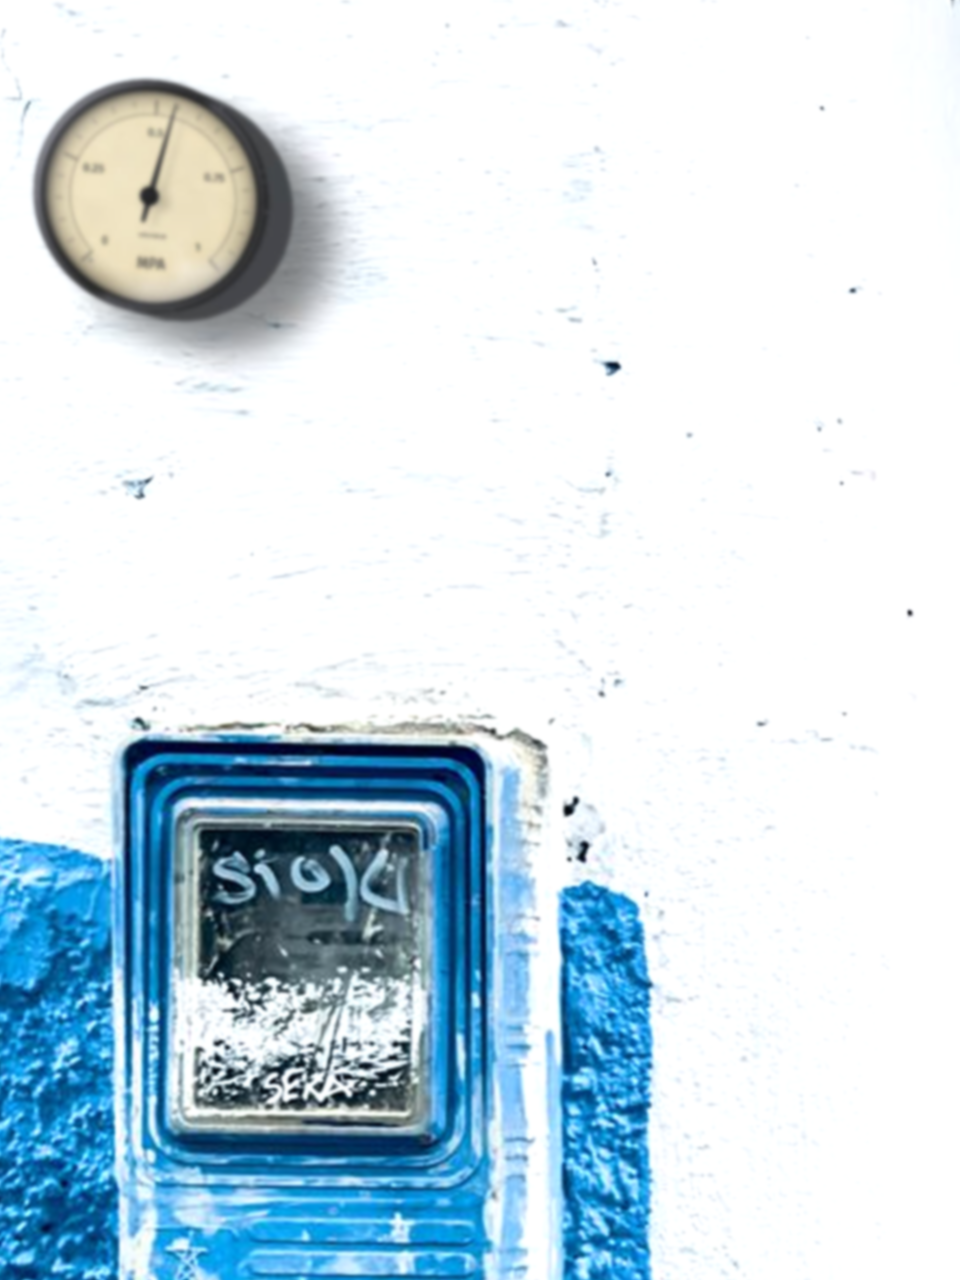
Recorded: 0.55 MPa
